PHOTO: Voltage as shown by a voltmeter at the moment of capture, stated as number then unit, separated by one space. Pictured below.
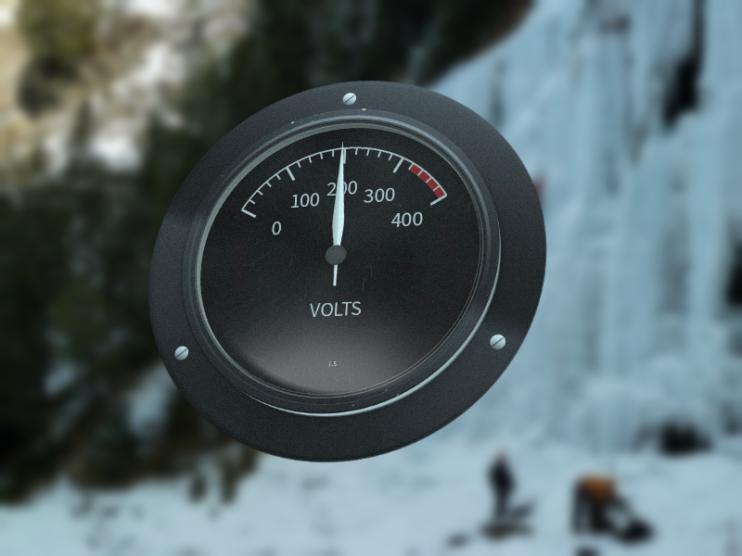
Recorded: 200 V
